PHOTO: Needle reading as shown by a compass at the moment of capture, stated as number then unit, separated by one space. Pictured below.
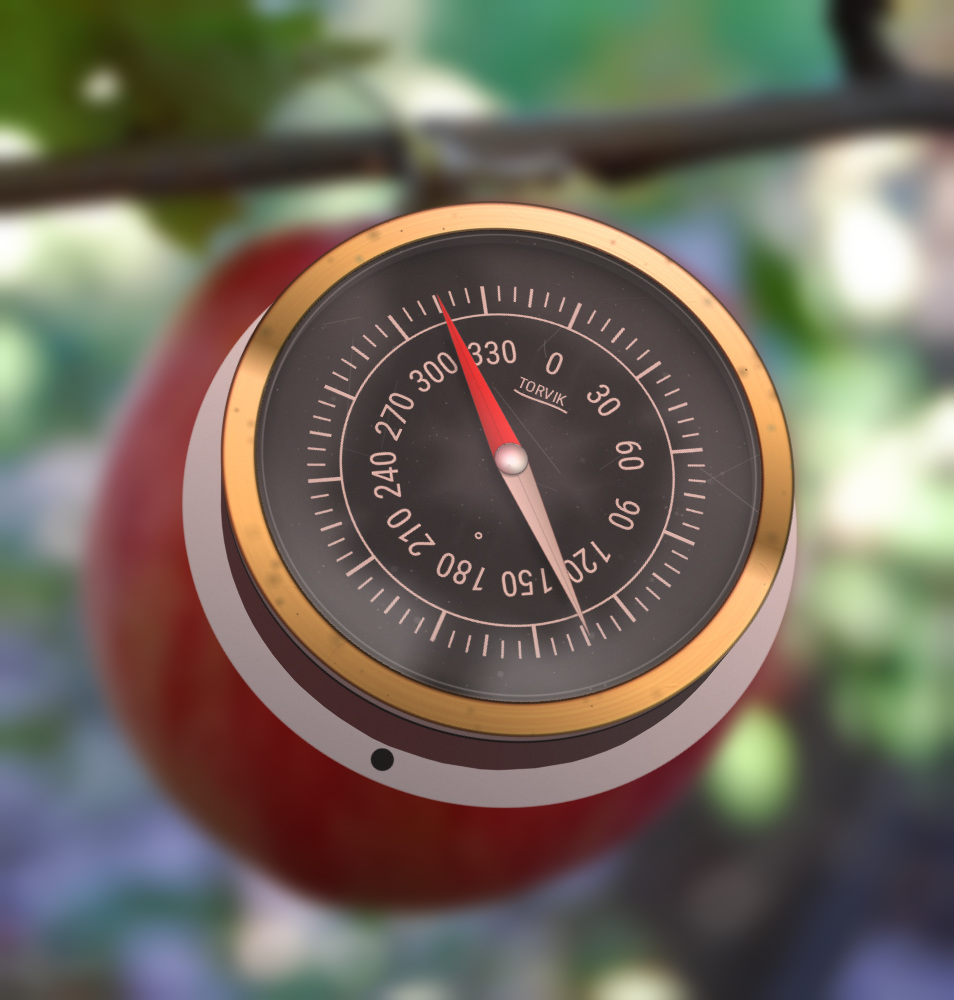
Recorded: 315 °
